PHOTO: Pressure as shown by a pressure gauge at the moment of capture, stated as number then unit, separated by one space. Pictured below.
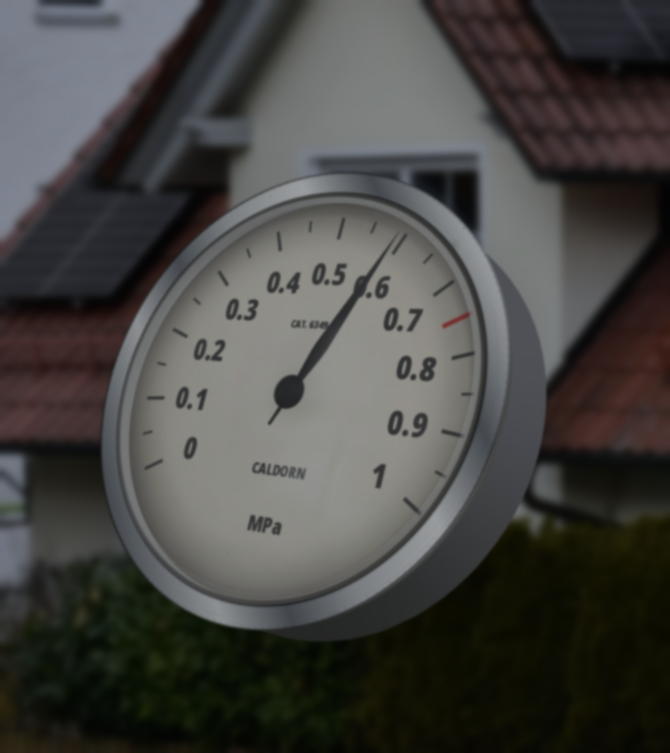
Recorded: 0.6 MPa
